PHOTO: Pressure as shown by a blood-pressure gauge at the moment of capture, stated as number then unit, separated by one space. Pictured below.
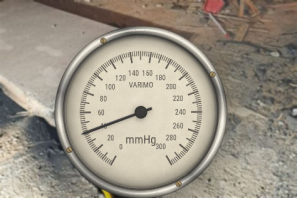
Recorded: 40 mmHg
